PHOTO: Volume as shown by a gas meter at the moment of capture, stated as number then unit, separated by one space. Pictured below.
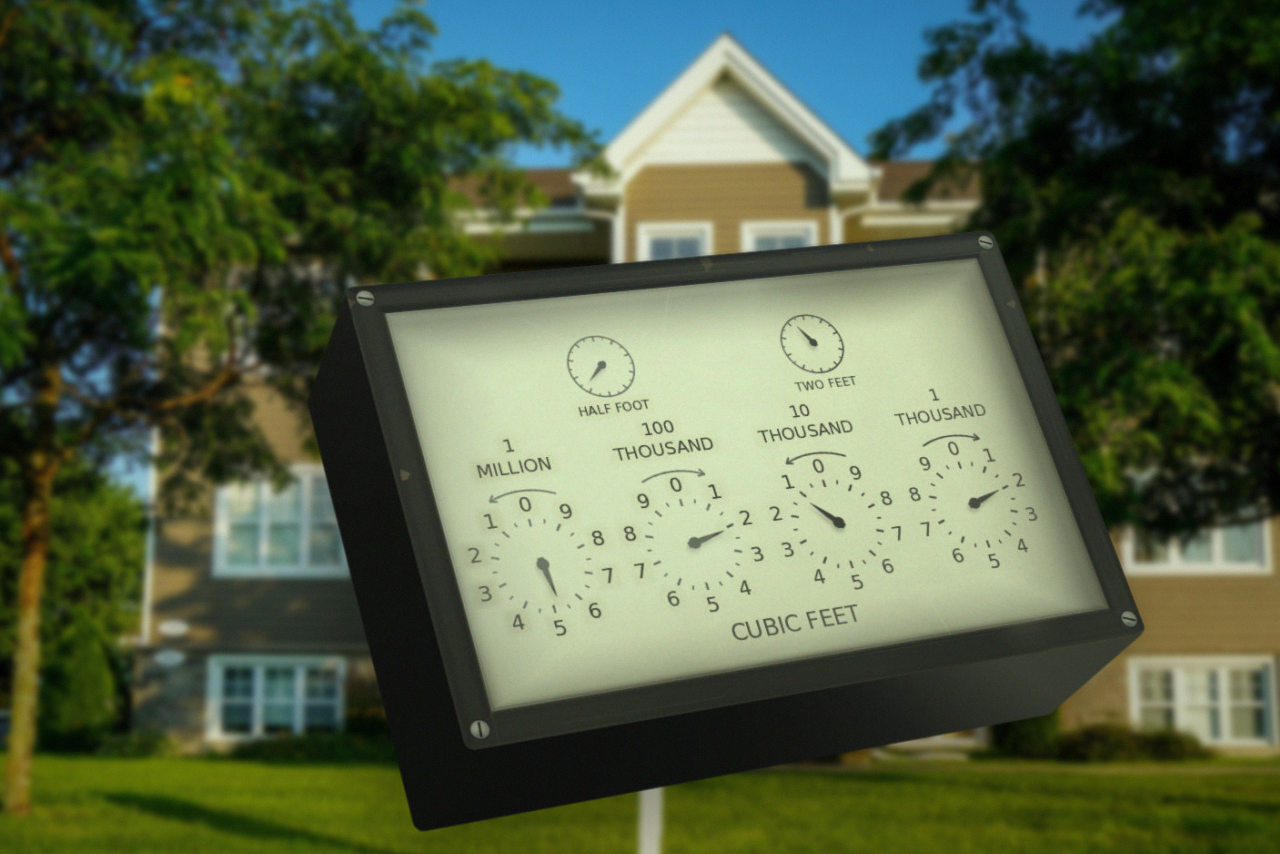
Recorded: 521200 ft³
